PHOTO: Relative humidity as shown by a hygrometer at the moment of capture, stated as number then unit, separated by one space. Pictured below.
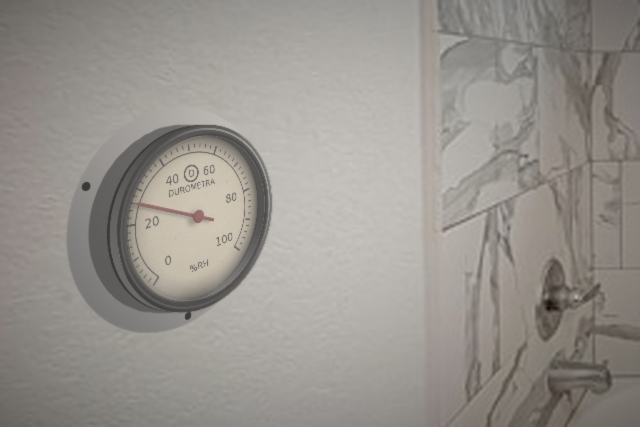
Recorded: 26 %
